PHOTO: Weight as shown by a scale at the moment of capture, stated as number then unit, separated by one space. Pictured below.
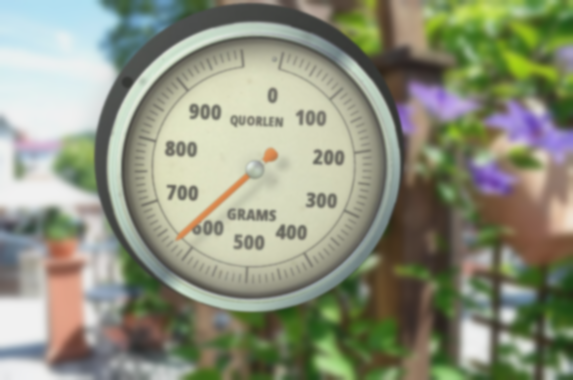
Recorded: 630 g
